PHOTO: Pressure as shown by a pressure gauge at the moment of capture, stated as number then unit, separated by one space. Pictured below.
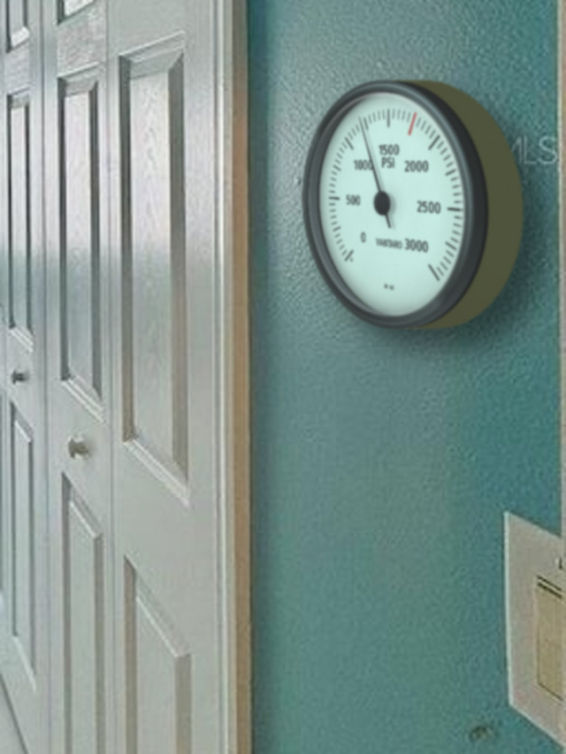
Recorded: 1250 psi
